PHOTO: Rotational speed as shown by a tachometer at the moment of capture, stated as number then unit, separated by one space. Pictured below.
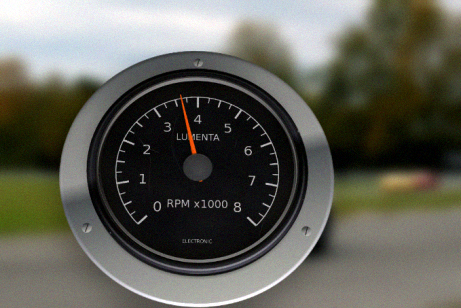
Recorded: 3625 rpm
